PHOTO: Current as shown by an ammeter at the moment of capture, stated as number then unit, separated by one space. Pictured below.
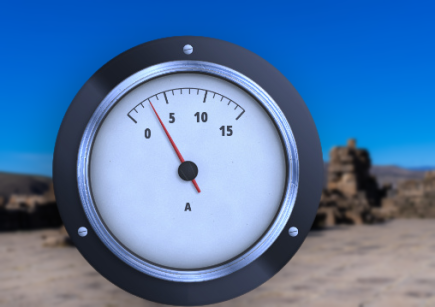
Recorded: 3 A
